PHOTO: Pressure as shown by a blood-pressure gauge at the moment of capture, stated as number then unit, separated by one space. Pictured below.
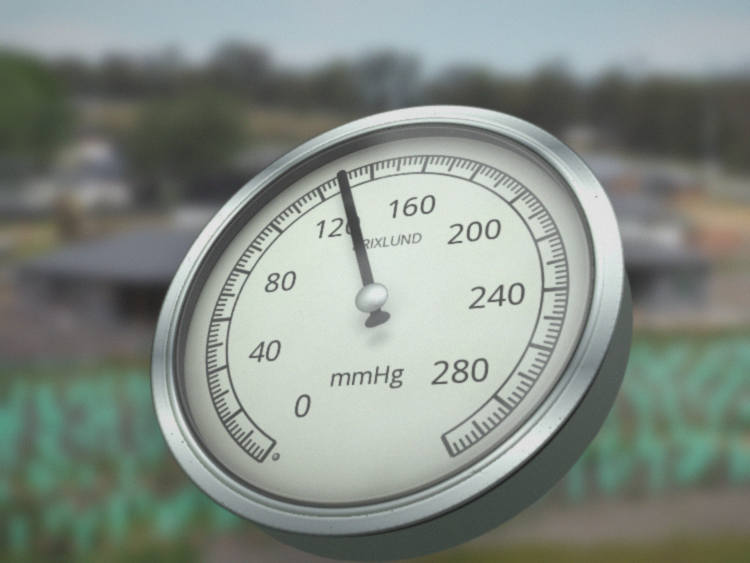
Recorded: 130 mmHg
